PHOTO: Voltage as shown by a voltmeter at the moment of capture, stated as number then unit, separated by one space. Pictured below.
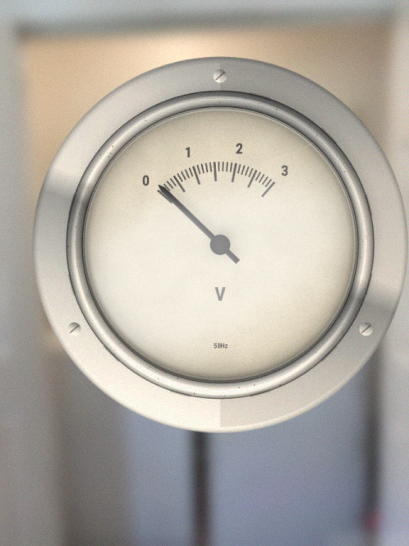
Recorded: 0.1 V
